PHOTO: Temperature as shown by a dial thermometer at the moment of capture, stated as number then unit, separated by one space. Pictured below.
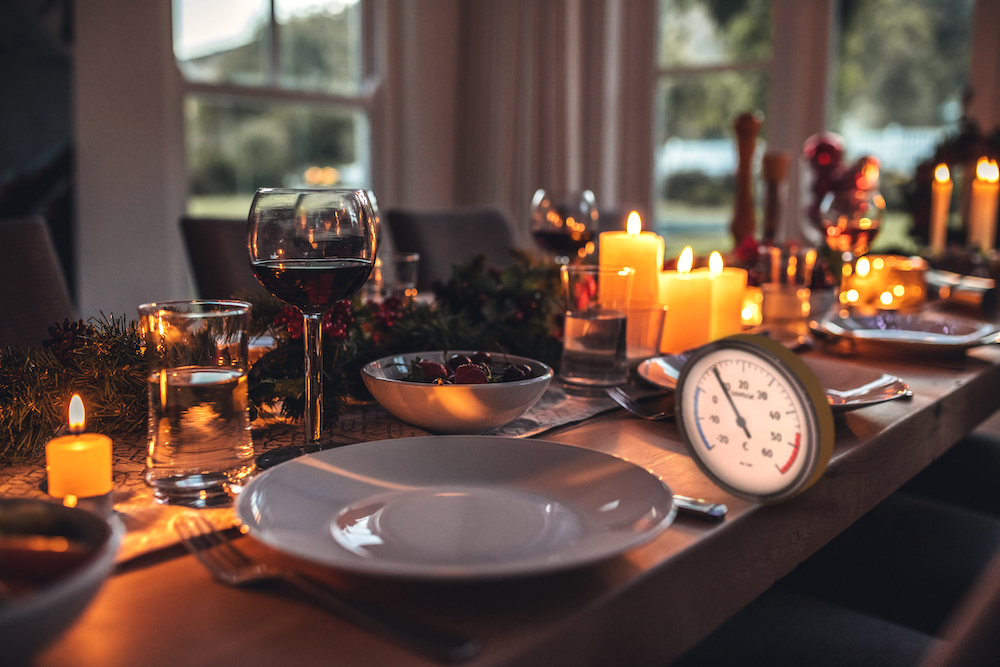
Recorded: 10 °C
